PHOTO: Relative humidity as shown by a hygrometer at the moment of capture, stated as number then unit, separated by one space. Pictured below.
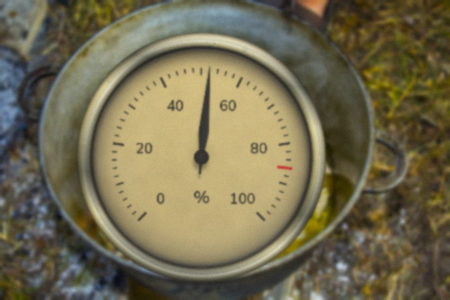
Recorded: 52 %
